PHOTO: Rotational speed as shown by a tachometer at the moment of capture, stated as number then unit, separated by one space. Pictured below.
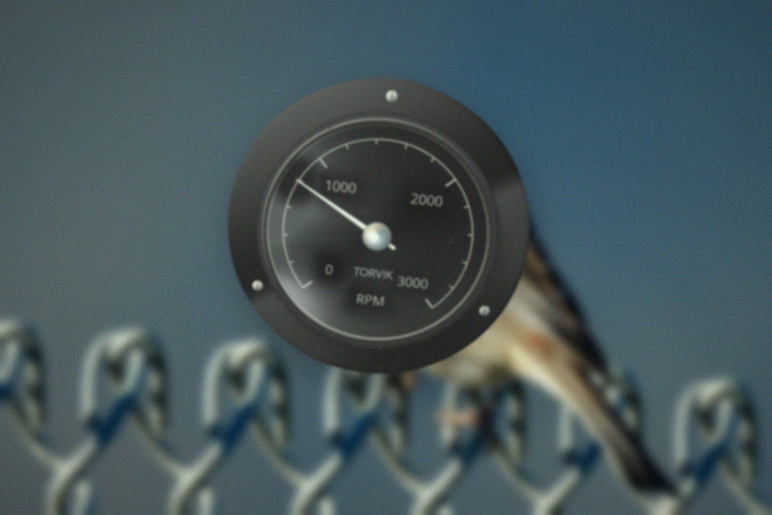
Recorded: 800 rpm
